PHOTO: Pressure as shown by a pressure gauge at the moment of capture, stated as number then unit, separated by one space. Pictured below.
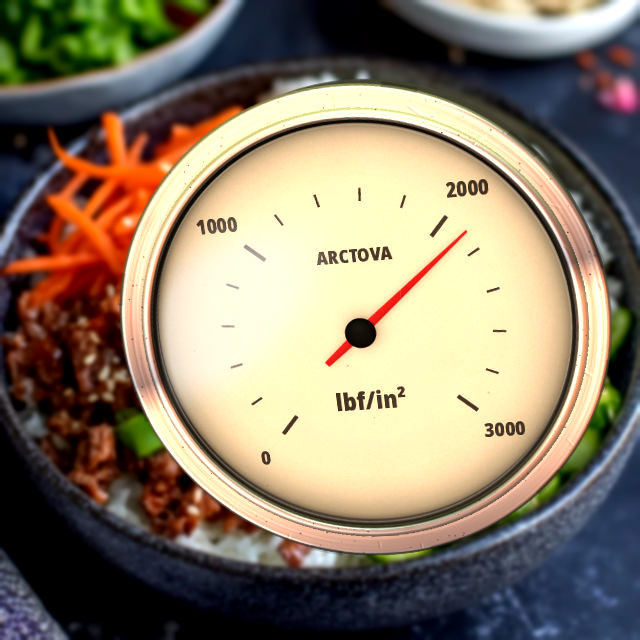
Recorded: 2100 psi
